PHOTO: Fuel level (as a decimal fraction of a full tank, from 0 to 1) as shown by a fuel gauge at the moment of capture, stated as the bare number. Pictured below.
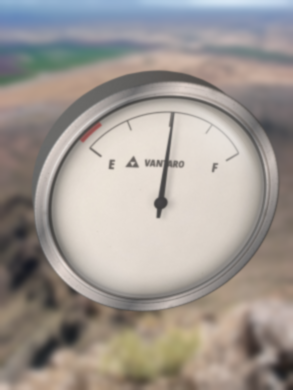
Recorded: 0.5
